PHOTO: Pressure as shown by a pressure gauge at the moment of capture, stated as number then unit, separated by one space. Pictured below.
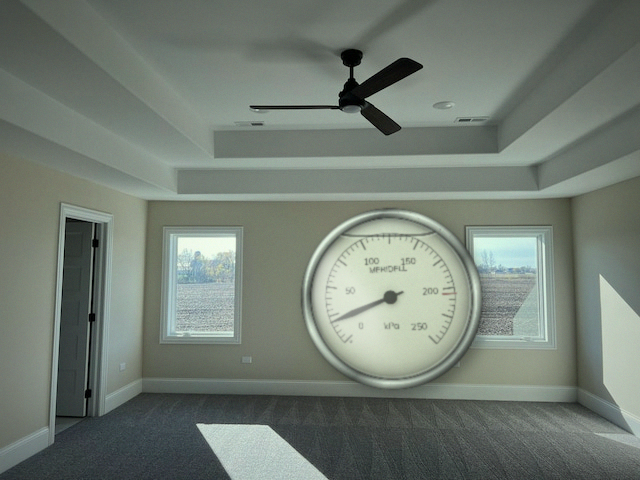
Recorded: 20 kPa
